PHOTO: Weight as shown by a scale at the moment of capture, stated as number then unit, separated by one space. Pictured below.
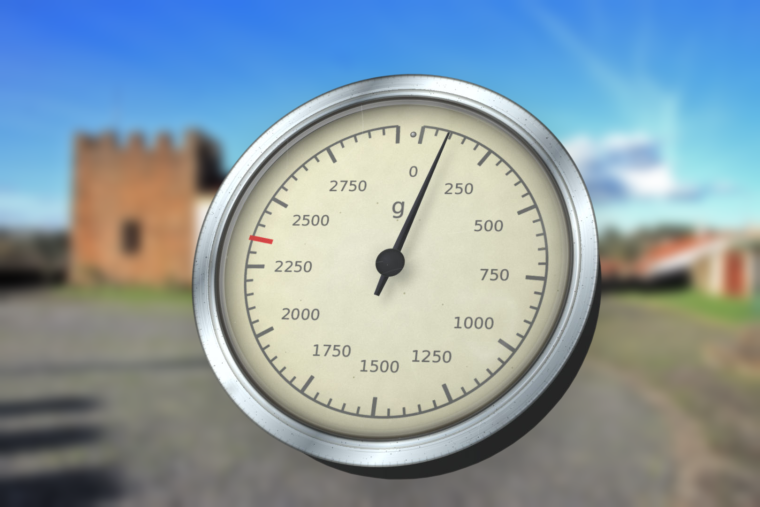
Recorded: 100 g
